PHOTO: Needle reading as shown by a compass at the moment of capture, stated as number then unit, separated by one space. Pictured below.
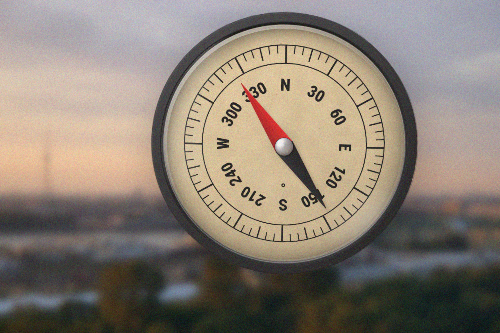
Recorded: 325 °
